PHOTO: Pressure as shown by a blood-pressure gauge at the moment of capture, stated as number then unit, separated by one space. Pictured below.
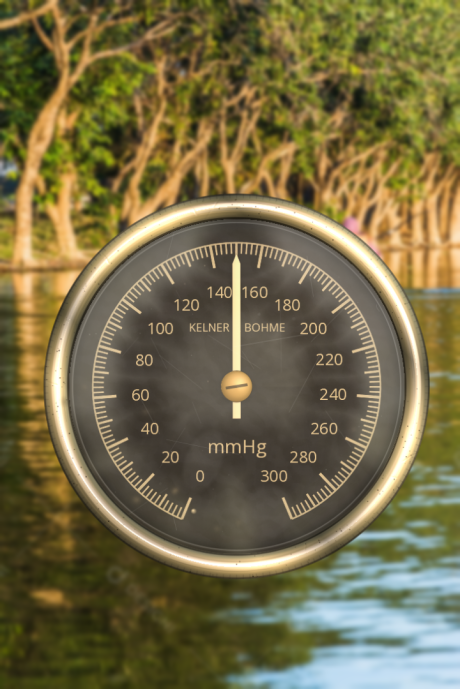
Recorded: 150 mmHg
